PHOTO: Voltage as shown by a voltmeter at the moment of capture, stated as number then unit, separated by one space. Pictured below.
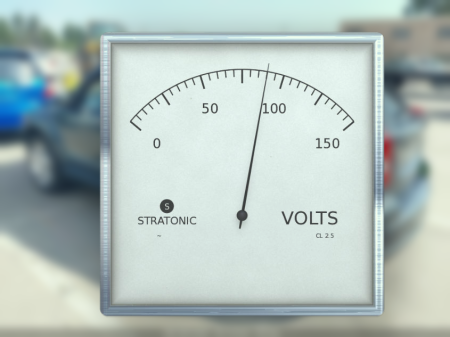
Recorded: 90 V
